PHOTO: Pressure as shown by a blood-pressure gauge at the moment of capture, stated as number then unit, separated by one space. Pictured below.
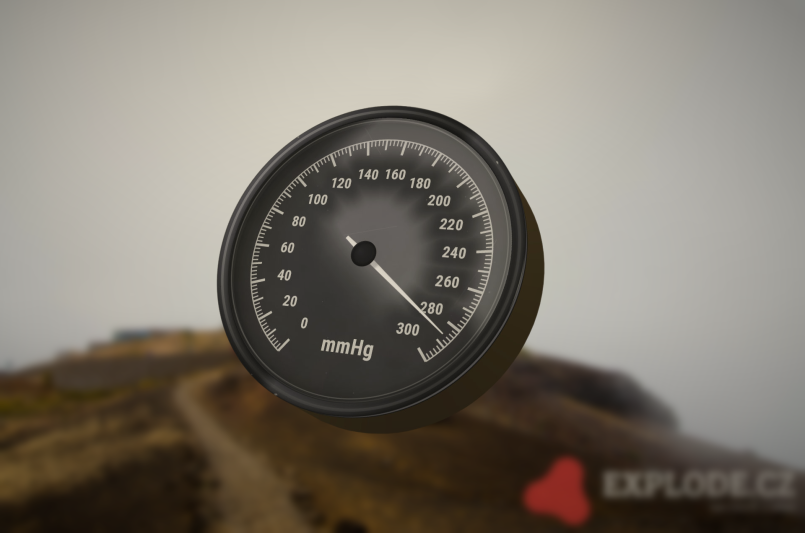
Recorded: 286 mmHg
